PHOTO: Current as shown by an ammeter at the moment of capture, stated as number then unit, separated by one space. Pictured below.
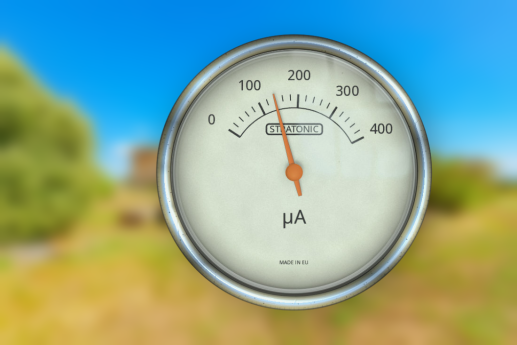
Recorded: 140 µA
